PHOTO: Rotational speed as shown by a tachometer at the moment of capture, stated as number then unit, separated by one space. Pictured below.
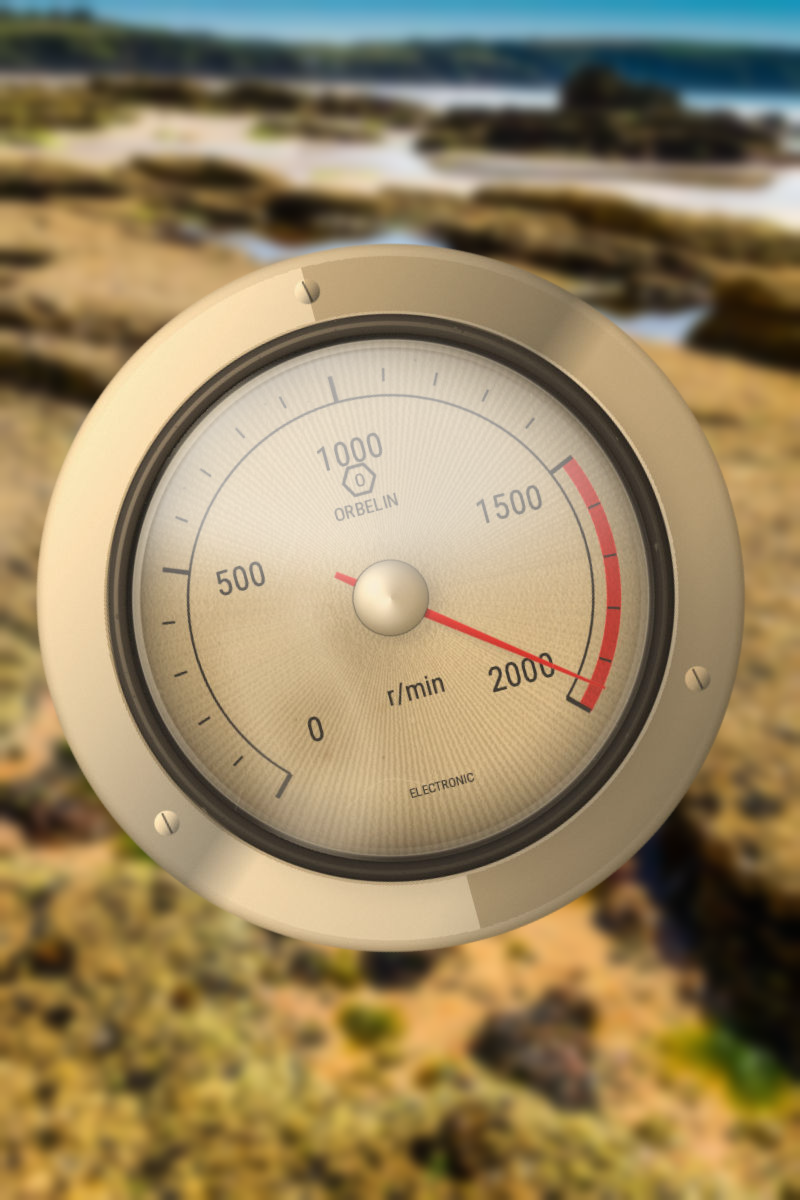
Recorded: 1950 rpm
